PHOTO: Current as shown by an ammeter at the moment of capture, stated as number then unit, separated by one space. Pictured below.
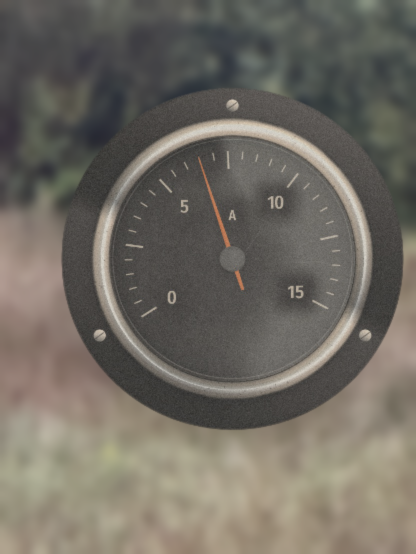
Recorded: 6.5 A
